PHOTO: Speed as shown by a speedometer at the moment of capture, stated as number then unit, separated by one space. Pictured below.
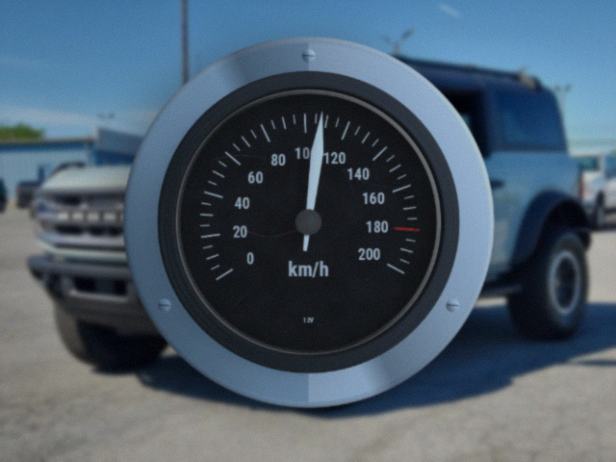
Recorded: 107.5 km/h
